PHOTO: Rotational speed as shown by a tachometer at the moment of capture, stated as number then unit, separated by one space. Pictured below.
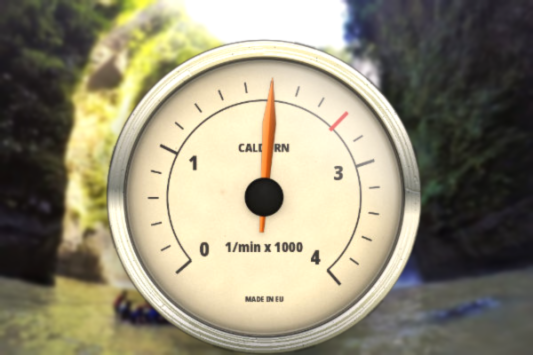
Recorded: 2000 rpm
